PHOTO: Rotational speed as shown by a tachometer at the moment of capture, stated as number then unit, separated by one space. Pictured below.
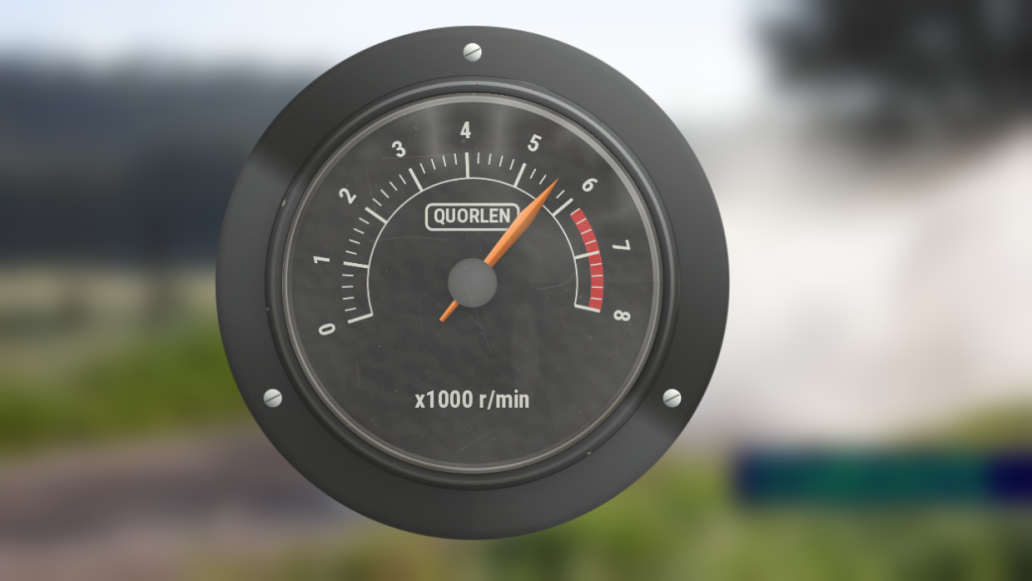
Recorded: 5600 rpm
